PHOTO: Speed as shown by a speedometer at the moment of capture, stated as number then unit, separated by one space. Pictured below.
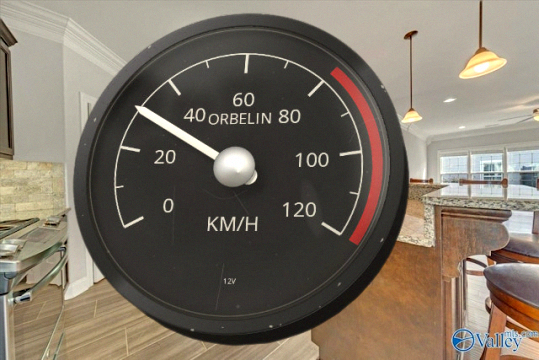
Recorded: 30 km/h
